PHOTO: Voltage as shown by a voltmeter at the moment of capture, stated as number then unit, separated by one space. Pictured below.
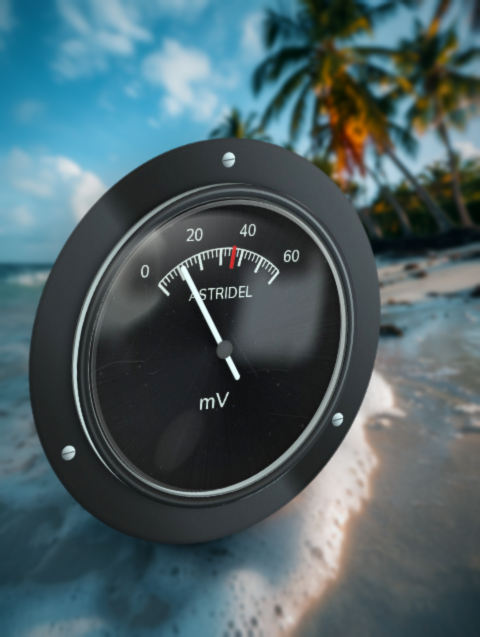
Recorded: 10 mV
